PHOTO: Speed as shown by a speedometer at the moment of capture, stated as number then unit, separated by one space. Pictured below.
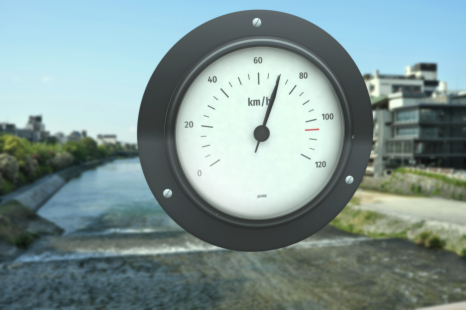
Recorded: 70 km/h
